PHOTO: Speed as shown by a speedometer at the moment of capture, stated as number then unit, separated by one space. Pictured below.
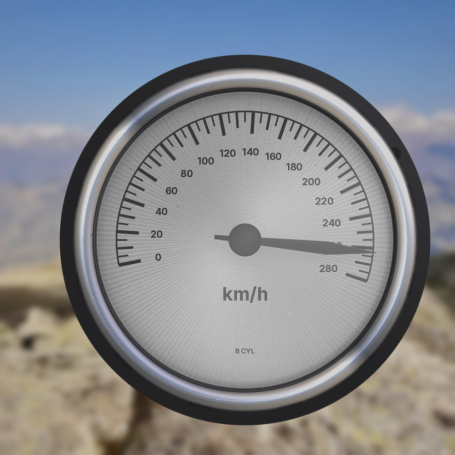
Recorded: 262.5 km/h
